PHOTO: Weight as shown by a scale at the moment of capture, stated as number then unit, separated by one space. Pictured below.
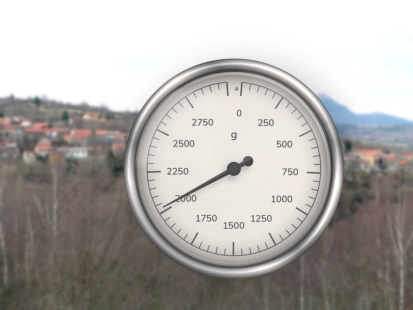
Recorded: 2025 g
